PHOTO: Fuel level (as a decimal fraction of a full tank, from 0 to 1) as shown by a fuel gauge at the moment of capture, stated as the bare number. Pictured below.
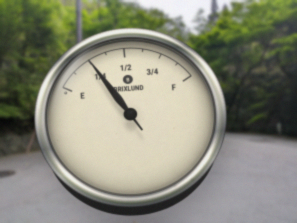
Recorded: 0.25
